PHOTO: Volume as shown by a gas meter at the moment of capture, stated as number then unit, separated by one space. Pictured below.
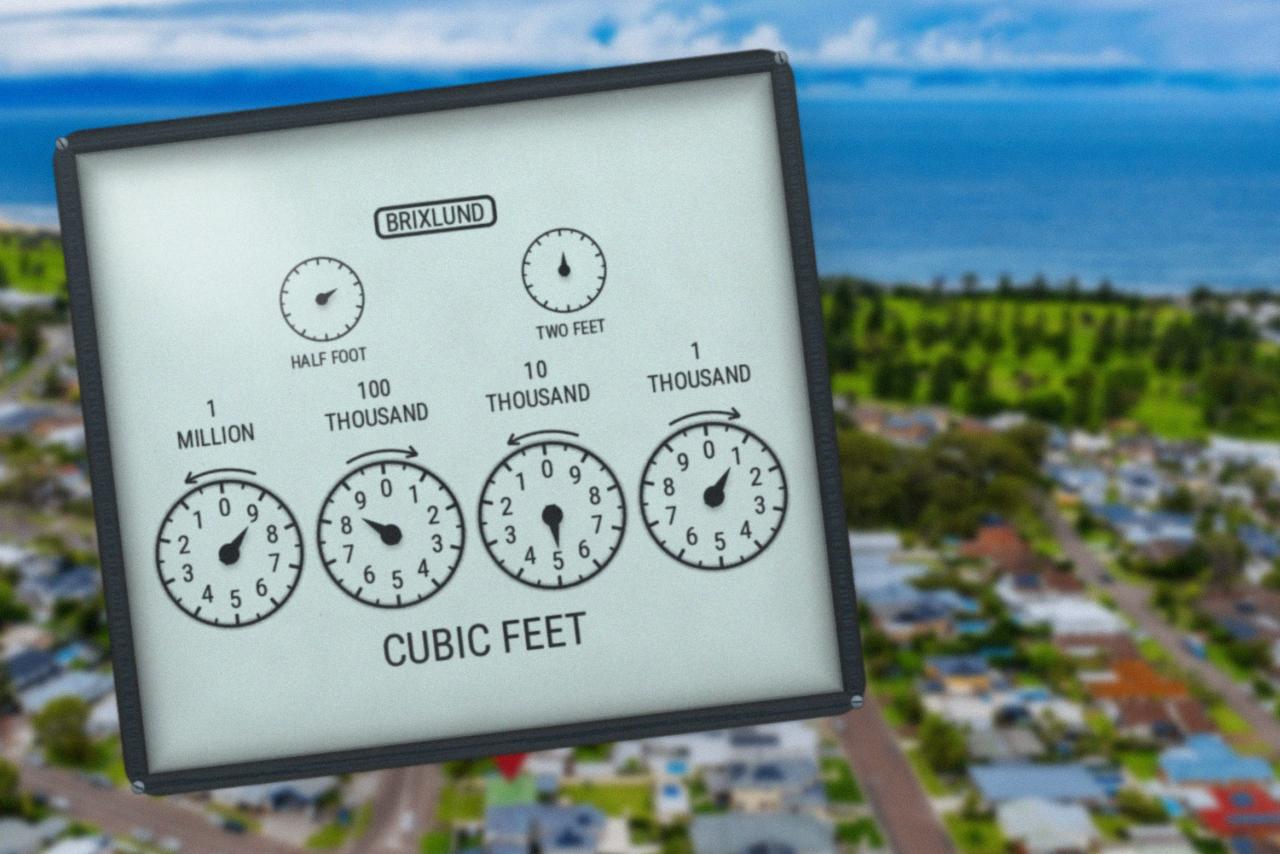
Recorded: 885100 ft³
